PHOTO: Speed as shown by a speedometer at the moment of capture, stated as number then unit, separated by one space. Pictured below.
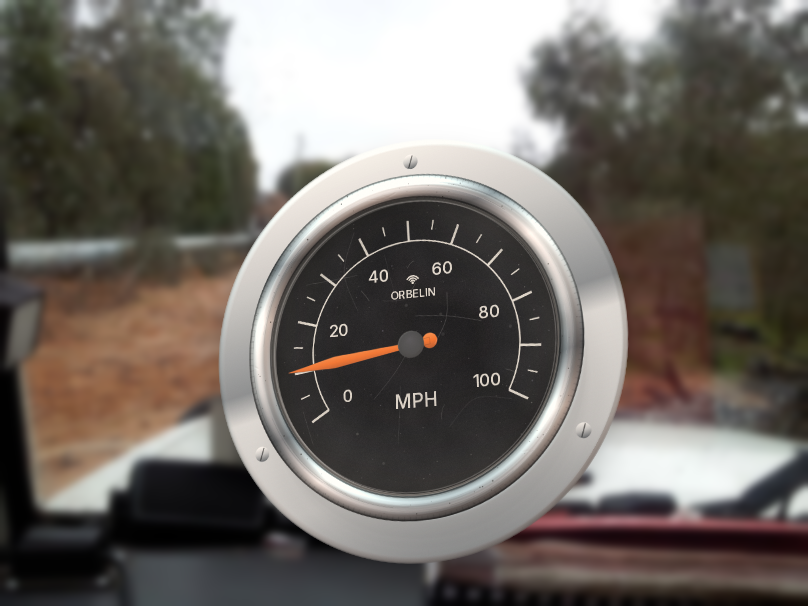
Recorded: 10 mph
